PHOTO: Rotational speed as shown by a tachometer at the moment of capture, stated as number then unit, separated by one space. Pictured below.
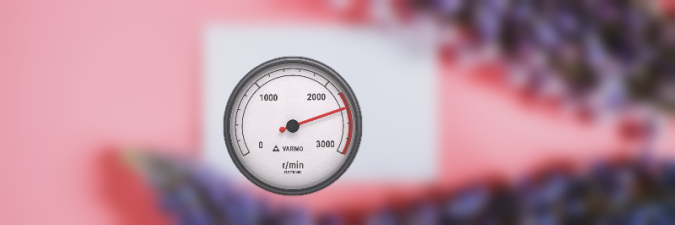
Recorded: 2400 rpm
